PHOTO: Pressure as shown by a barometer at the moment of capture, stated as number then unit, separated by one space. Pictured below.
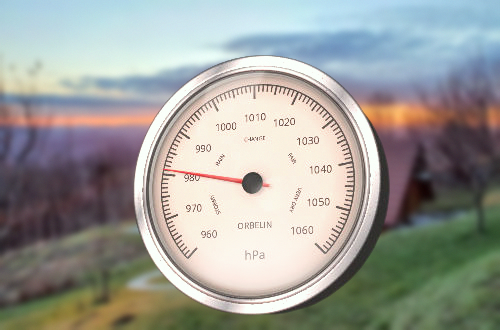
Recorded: 981 hPa
